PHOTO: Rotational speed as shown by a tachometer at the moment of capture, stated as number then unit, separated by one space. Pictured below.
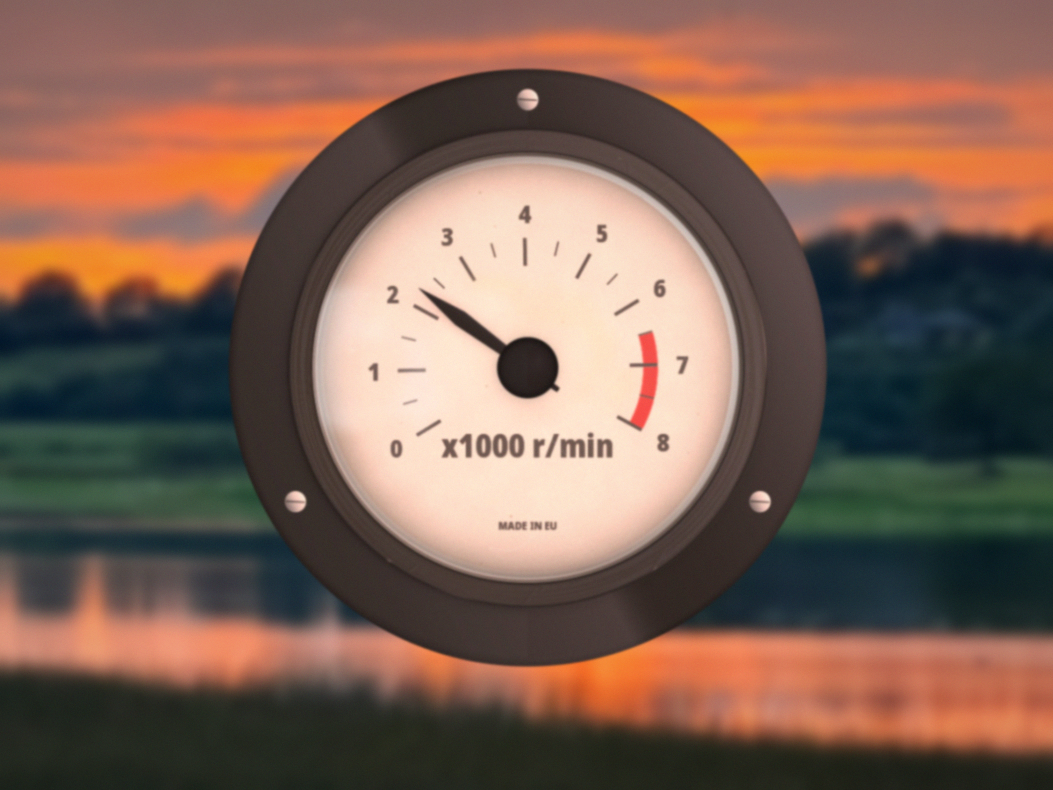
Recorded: 2250 rpm
